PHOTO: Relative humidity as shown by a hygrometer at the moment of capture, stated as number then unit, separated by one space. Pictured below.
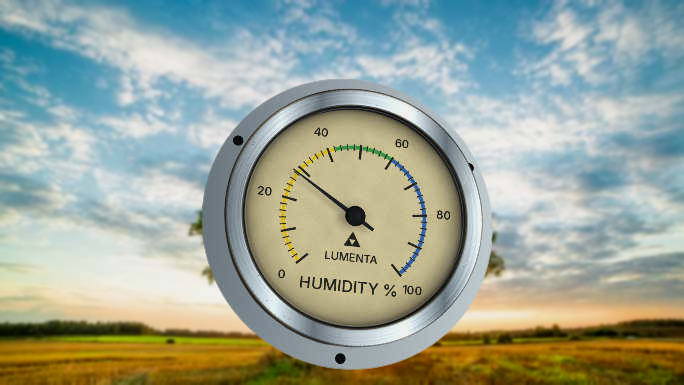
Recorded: 28 %
